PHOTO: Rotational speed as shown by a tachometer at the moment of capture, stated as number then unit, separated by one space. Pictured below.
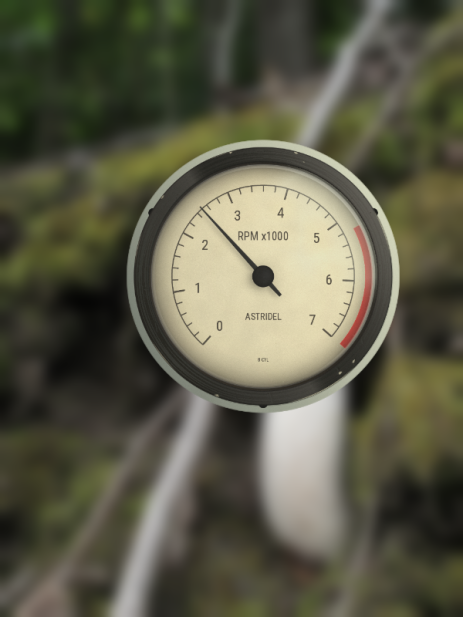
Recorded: 2500 rpm
